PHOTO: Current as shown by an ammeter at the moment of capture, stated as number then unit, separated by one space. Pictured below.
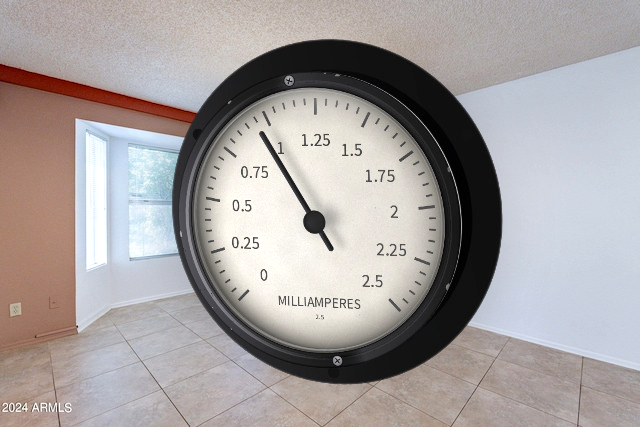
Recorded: 0.95 mA
